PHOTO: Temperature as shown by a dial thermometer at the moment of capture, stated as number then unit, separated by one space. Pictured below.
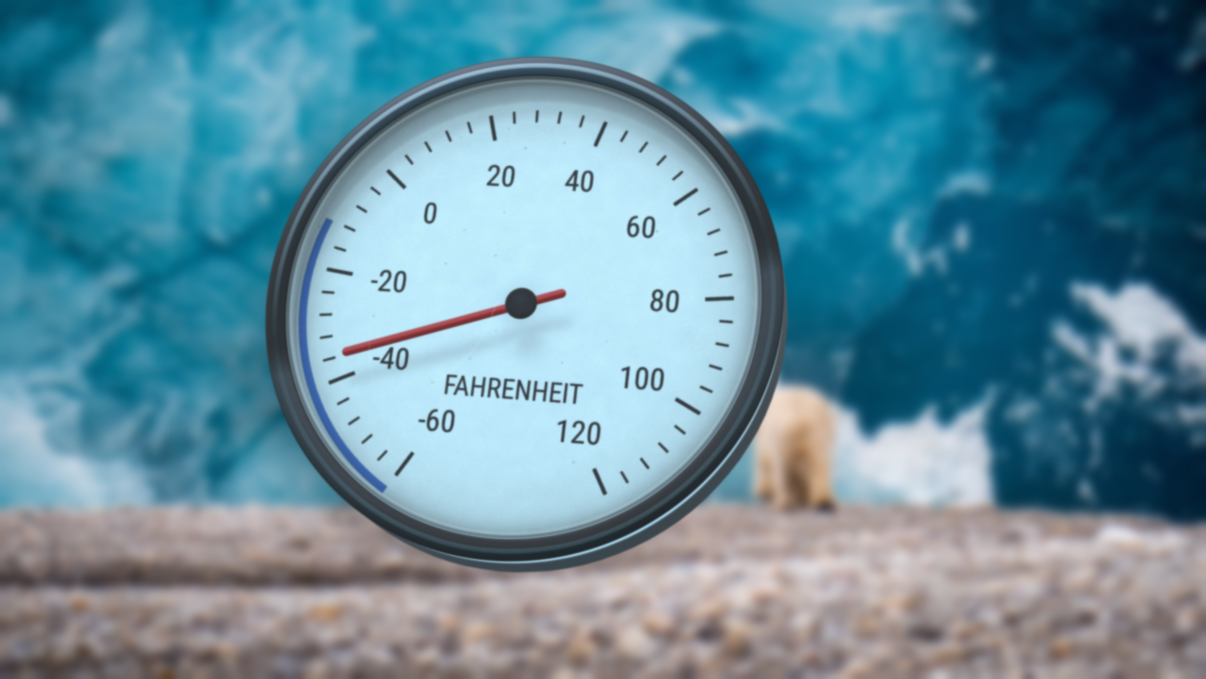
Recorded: -36 °F
